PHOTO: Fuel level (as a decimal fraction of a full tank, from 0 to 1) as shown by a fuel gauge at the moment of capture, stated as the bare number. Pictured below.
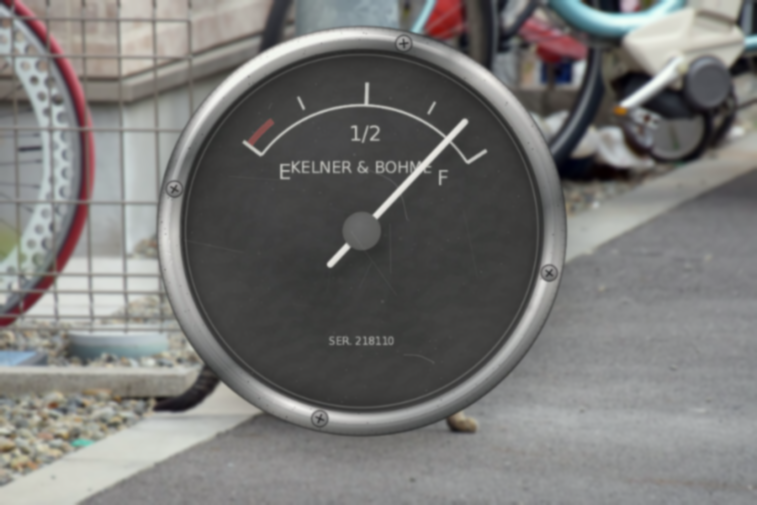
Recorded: 0.875
